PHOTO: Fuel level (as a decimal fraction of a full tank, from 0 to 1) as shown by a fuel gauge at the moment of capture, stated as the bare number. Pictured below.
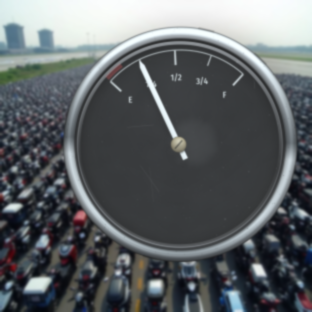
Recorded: 0.25
